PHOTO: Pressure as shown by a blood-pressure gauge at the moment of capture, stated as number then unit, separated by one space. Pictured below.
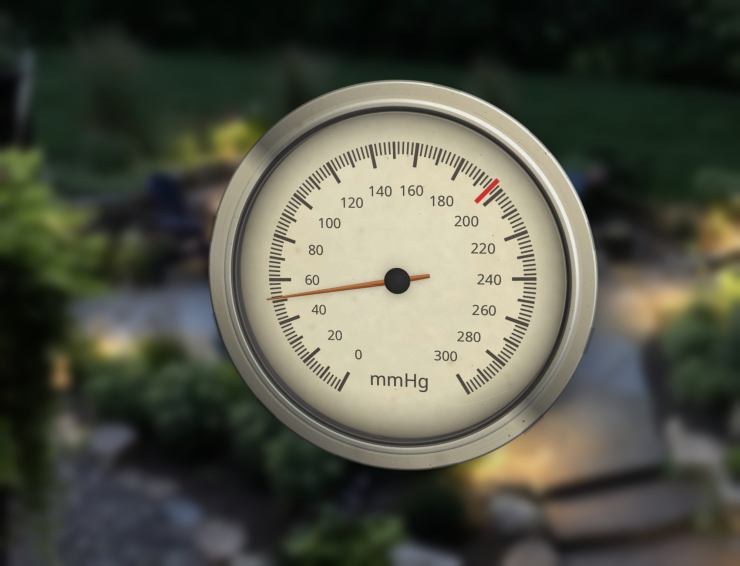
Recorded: 52 mmHg
